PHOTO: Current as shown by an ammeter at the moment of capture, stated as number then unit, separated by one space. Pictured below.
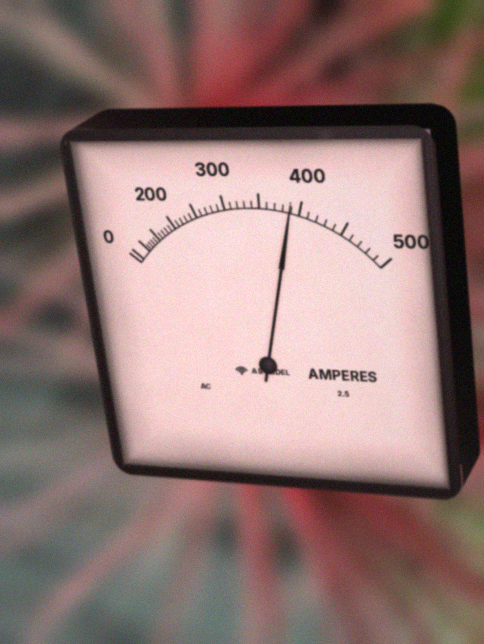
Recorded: 390 A
